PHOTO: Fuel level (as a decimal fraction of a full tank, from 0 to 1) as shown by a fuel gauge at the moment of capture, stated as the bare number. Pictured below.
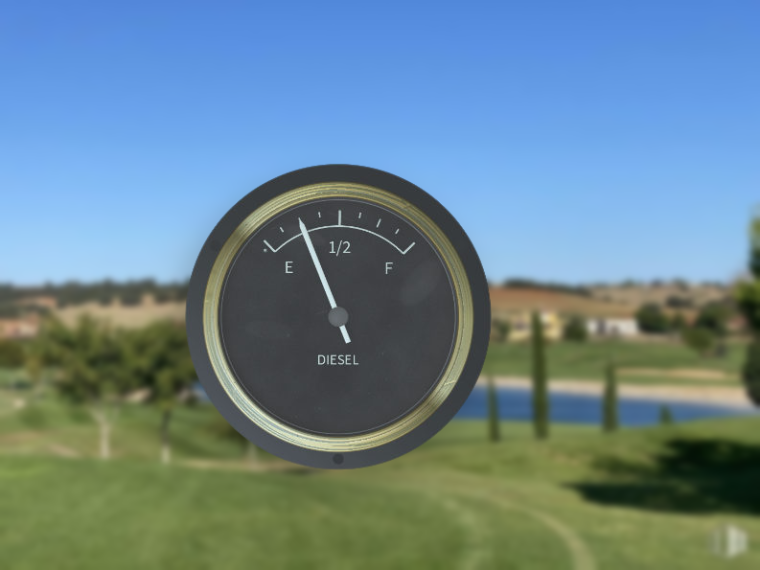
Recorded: 0.25
